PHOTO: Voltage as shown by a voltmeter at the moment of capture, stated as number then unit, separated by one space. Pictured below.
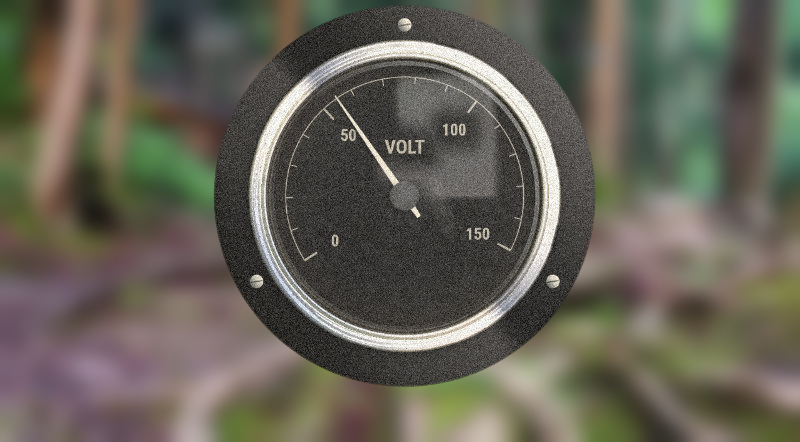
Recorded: 55 V
